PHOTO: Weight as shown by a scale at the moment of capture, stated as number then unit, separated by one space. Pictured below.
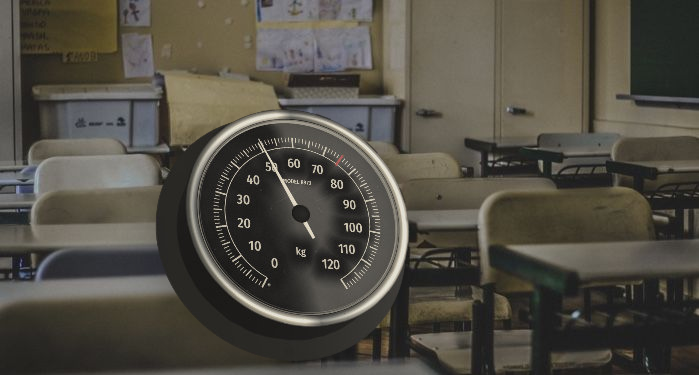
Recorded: 50 kg
